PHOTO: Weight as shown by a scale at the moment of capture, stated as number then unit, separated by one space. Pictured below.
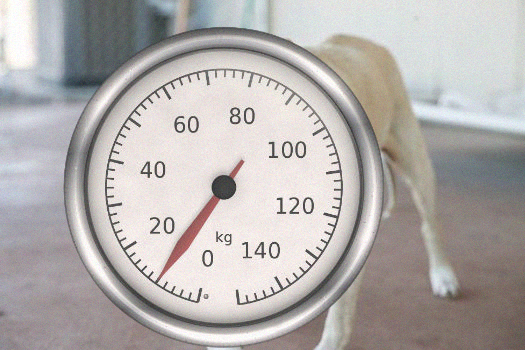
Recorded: 10 kg
